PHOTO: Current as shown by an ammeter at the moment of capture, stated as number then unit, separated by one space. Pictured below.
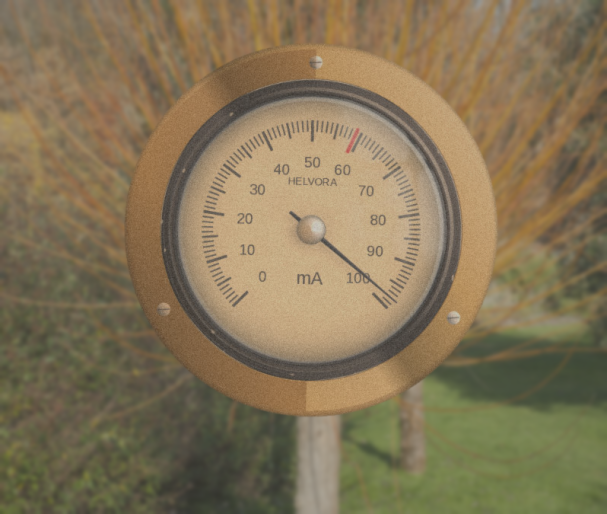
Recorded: 98 mA
